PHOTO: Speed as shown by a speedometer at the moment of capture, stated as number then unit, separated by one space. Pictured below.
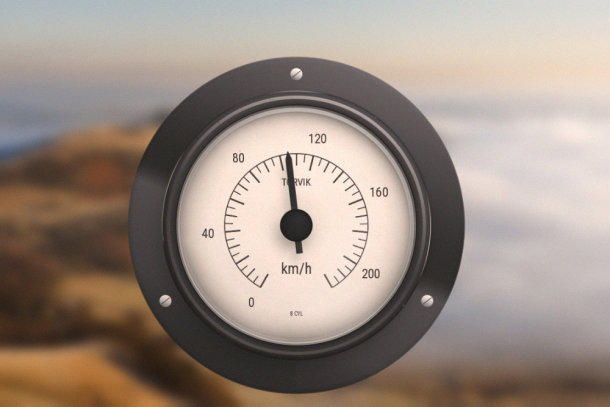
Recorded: 105 km/h
